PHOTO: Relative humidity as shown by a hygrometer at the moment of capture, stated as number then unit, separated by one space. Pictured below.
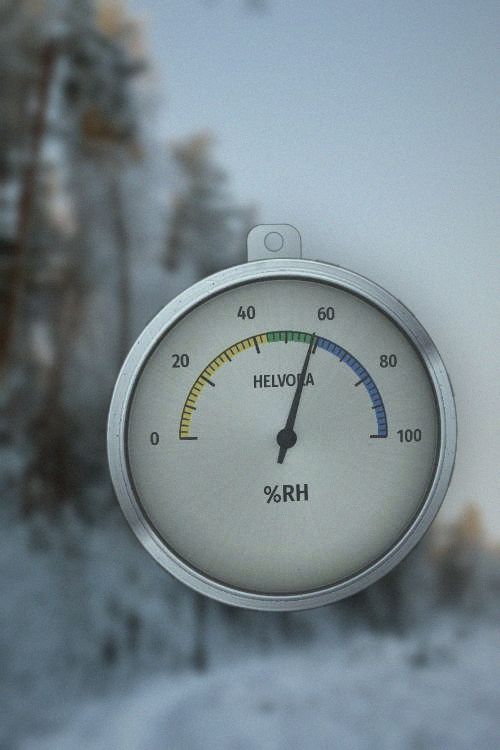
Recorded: 58 %
